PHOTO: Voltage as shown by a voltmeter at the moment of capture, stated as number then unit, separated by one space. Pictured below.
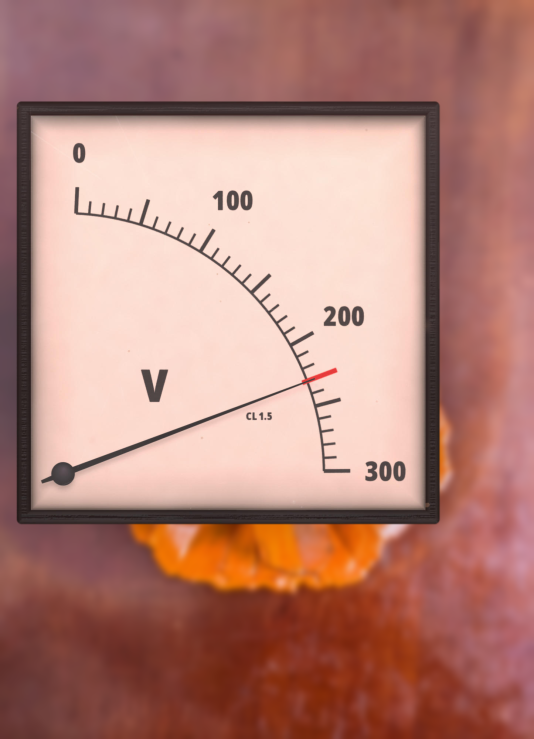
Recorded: 230 V
